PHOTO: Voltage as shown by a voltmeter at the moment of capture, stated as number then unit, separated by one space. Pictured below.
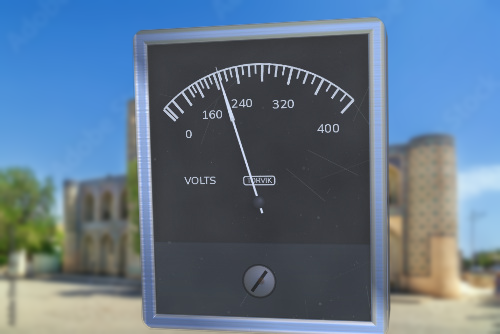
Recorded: 210 V
